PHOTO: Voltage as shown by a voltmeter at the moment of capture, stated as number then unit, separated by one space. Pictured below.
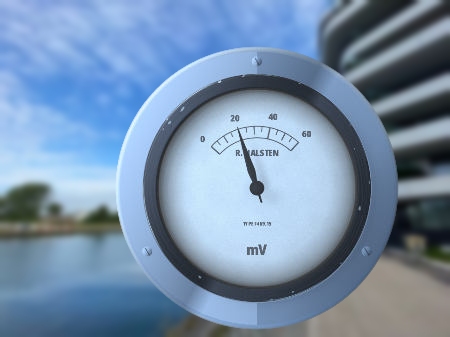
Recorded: 20 mV
